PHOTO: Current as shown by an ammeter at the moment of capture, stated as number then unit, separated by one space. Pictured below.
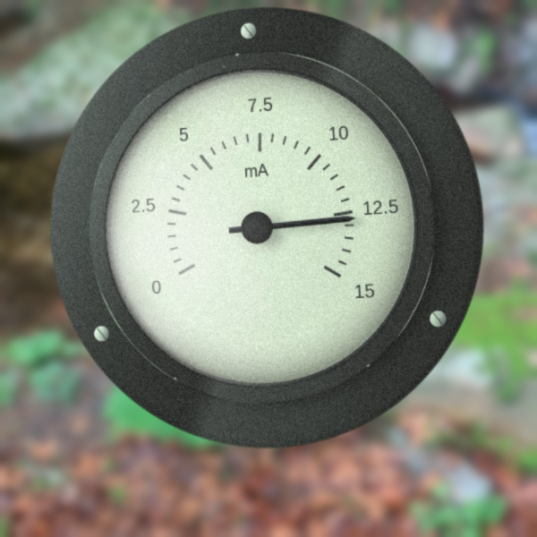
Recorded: 12.75 mA
